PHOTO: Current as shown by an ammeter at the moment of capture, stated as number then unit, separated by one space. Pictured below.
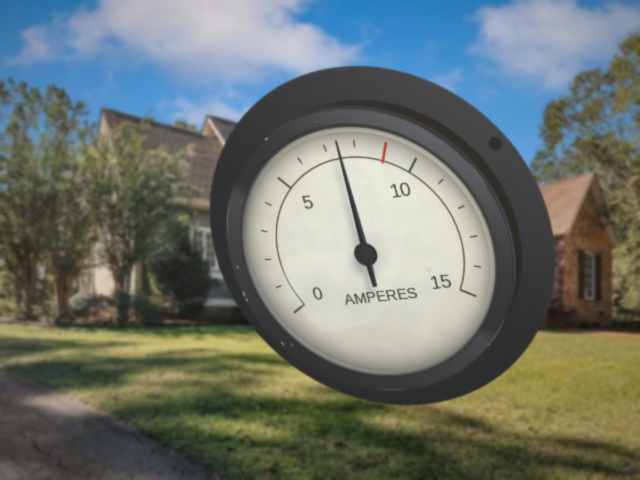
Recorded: 7.5 A
